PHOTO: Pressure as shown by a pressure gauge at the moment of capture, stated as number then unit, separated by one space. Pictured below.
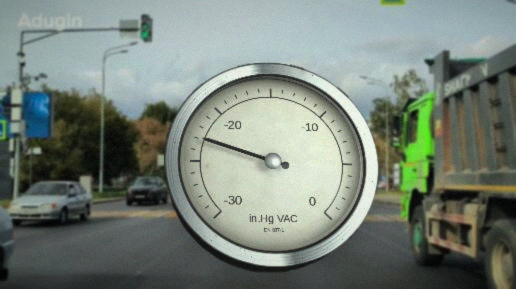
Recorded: -23 inHg
